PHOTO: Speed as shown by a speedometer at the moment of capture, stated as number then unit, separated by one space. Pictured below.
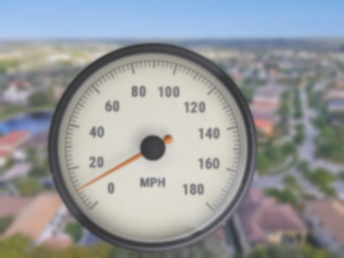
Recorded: 10 mph
